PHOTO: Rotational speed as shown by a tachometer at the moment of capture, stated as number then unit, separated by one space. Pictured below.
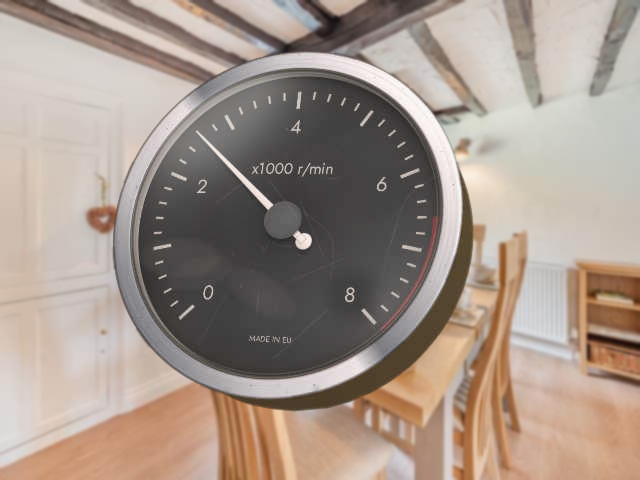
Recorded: 2600 rpm
